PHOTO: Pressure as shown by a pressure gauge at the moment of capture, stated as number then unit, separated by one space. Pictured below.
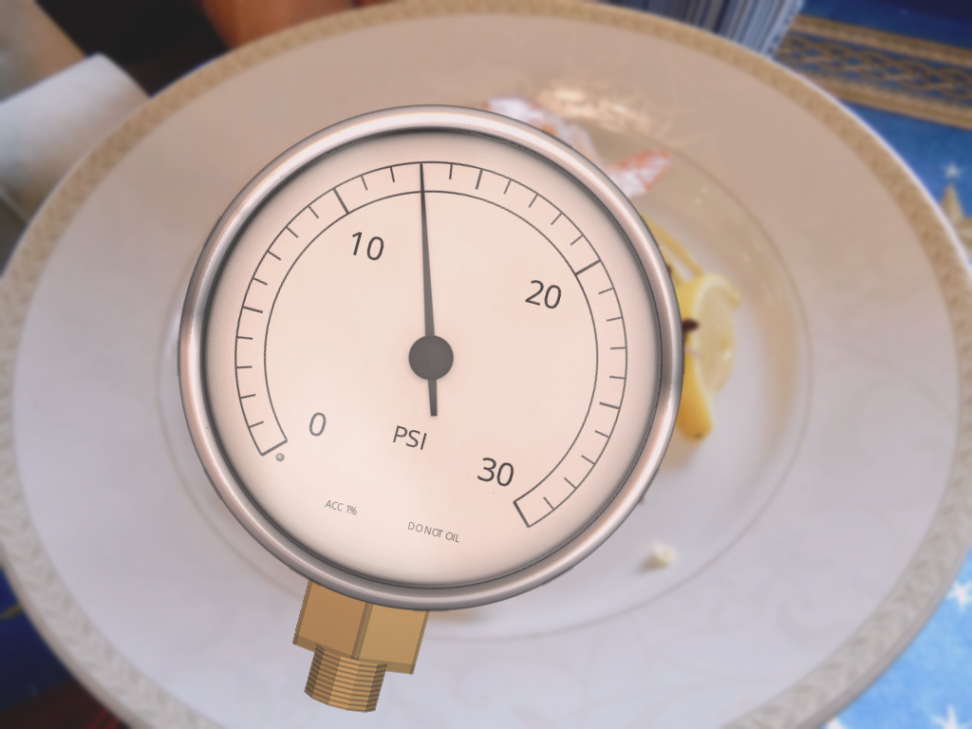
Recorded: 13 psi
